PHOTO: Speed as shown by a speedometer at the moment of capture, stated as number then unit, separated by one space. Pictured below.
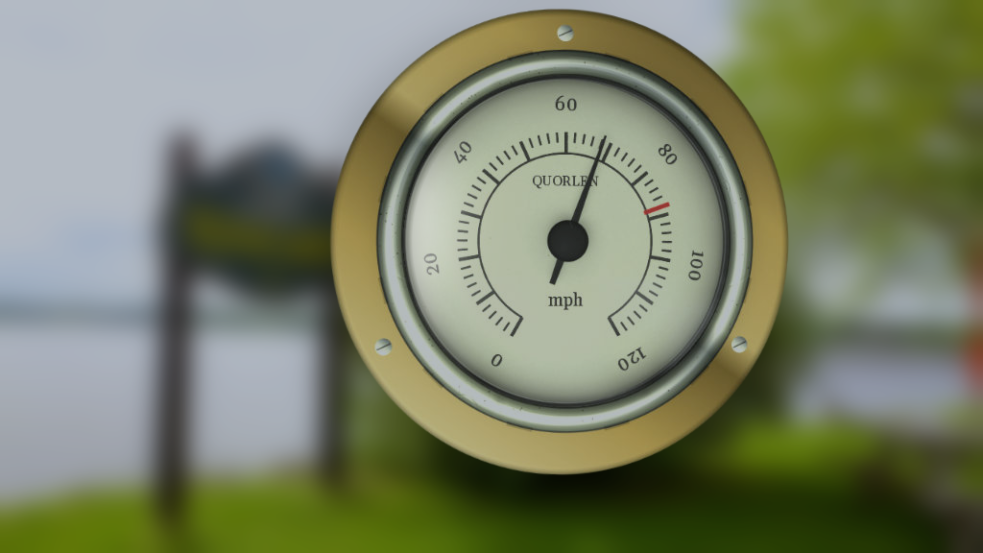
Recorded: 68 mph
